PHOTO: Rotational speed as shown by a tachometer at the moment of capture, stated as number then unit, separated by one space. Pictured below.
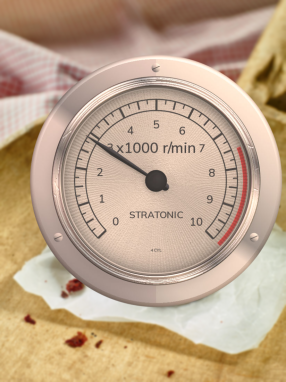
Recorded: 2875 rpm
